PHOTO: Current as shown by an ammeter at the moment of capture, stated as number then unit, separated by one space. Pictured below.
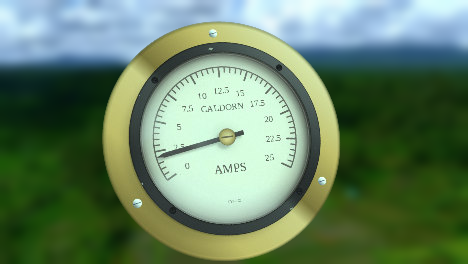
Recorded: 2 A
